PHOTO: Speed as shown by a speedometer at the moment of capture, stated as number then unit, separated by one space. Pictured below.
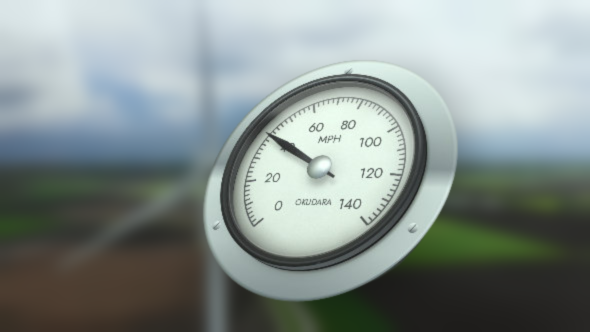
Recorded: 40 mph
